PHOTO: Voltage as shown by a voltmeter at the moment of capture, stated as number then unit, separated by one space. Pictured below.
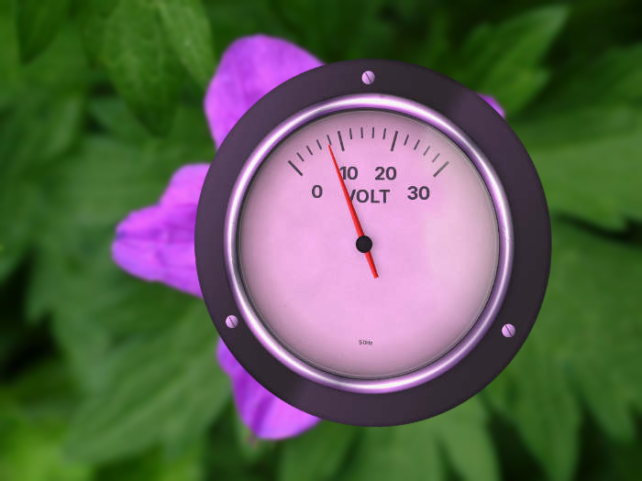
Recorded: 8 V
